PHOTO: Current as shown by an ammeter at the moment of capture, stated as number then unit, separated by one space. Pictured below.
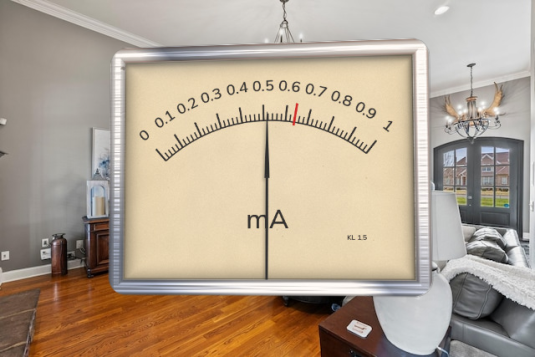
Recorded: 0.52 mA
